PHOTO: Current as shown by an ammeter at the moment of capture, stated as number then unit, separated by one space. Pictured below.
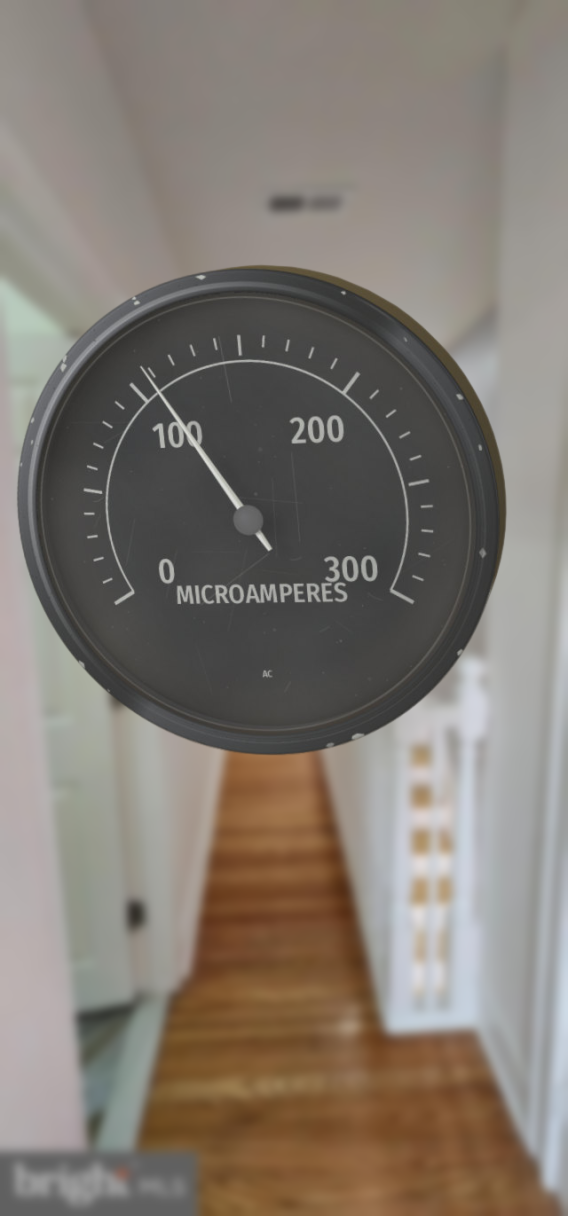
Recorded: 110 µA
